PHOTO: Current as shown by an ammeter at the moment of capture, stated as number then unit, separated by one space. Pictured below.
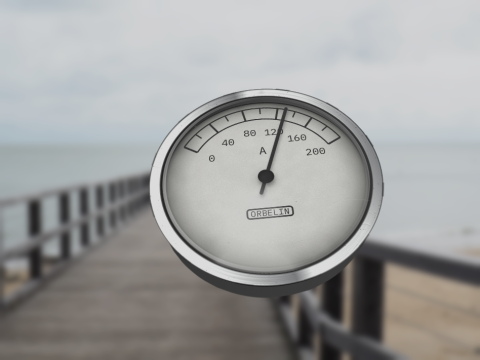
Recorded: 130 A
